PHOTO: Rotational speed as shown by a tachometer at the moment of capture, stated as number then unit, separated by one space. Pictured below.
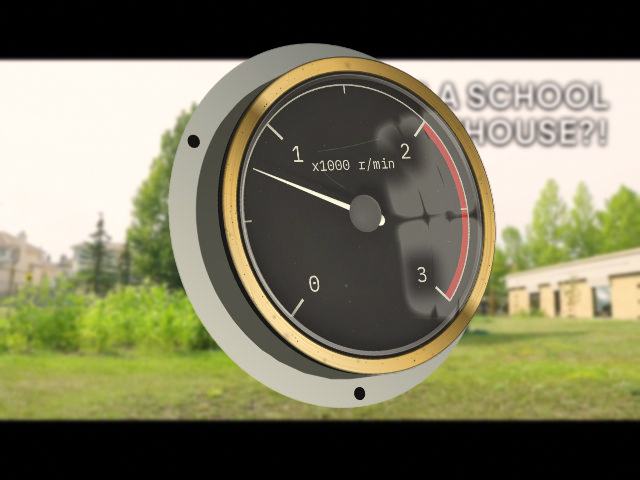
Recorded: 750 rpm
